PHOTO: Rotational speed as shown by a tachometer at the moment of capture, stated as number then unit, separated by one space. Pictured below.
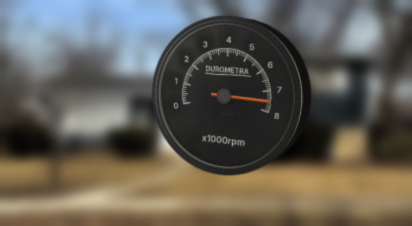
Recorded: 7500 rpm
